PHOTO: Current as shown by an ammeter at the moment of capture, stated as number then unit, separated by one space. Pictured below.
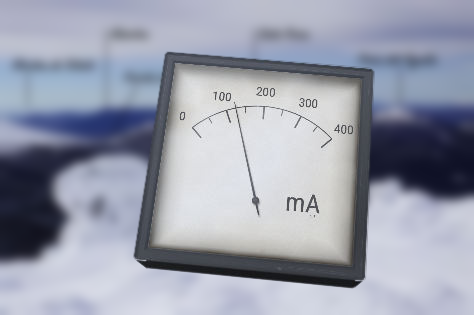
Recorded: 125 mA
